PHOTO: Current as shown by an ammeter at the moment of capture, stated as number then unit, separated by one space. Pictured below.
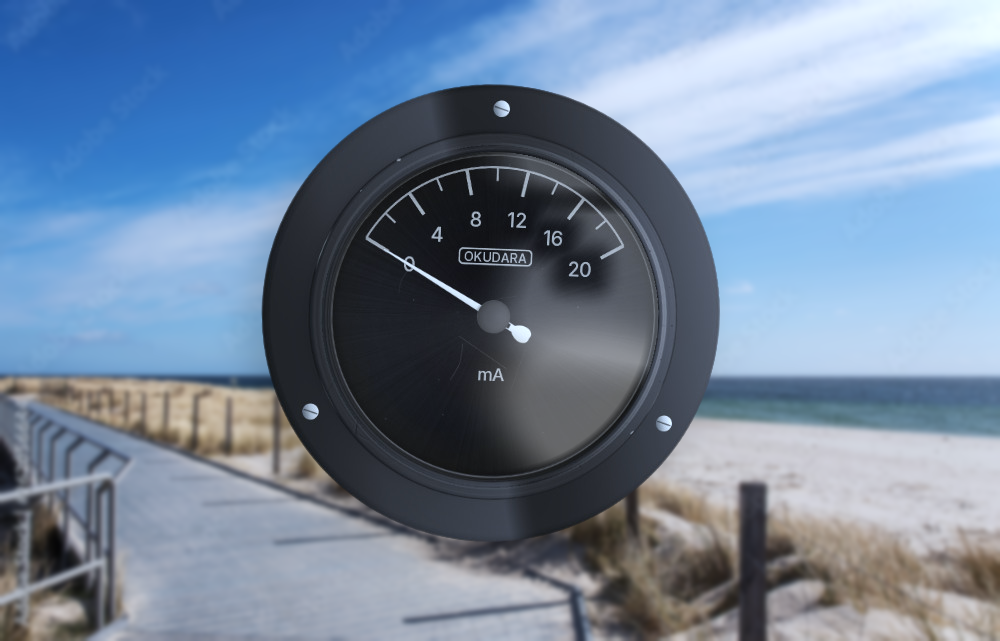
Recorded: 0 mA
